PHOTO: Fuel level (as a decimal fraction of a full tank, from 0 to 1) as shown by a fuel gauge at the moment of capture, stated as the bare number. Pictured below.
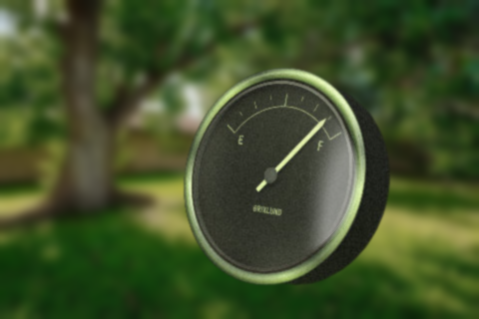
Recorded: 0.875
